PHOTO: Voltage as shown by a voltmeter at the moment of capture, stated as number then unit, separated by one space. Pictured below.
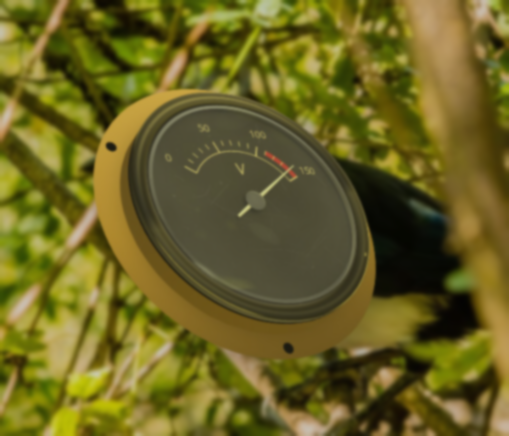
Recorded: 140 V
